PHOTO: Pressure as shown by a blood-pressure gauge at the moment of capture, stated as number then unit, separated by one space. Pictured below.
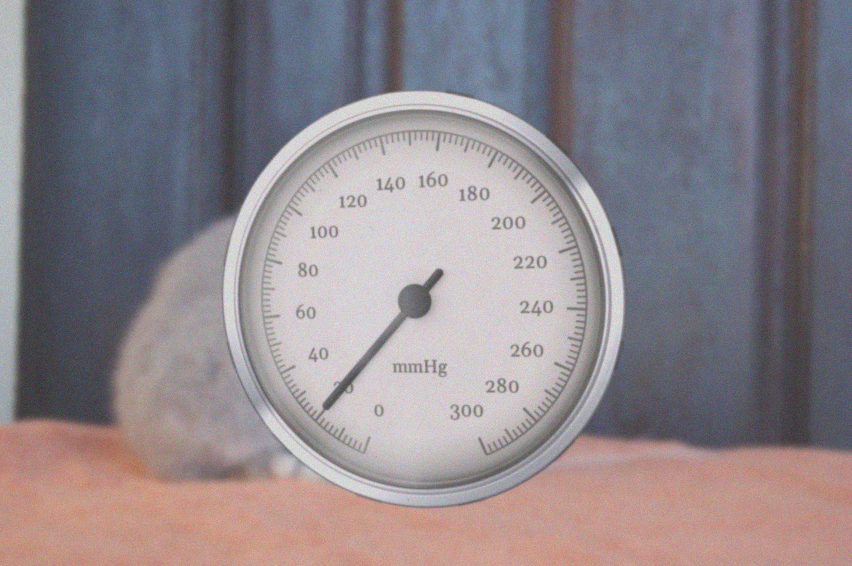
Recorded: 20 mmHg
